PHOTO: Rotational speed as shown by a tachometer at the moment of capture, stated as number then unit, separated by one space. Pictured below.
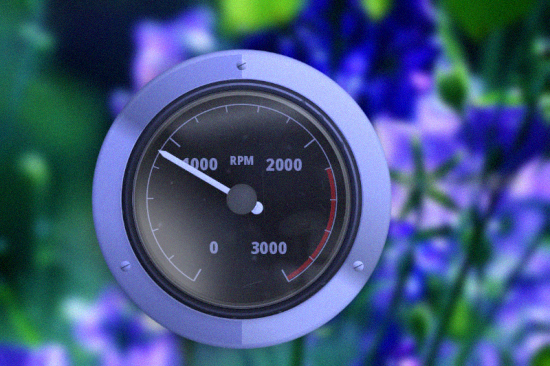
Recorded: 900 rpm
